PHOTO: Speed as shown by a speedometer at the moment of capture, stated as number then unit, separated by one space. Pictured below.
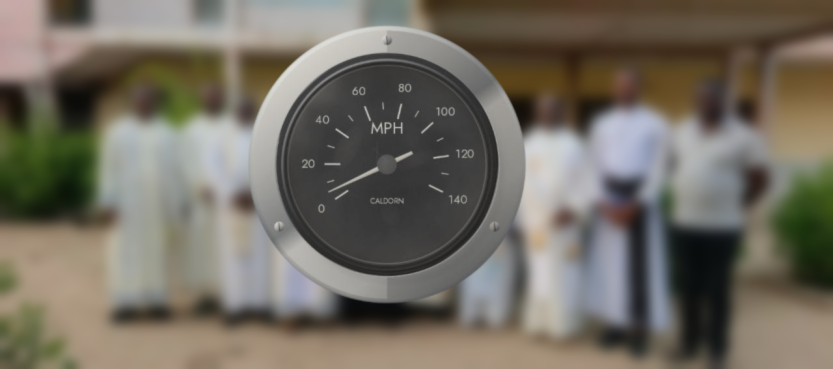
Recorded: 5 mph
